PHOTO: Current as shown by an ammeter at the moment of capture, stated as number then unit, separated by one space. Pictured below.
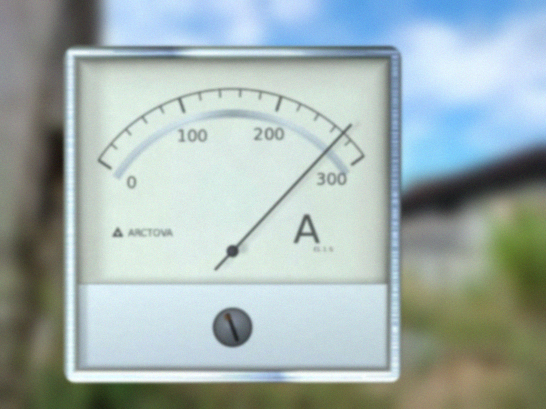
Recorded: 270 A
